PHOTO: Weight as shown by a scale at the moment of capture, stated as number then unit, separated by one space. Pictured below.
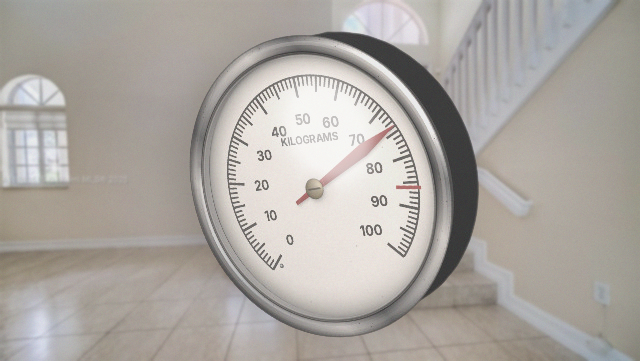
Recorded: 74 kg
